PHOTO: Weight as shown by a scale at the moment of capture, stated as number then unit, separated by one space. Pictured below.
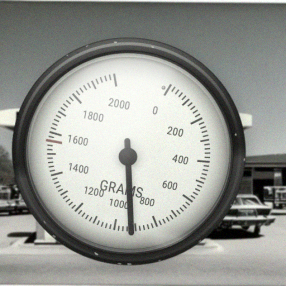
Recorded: 920 g
